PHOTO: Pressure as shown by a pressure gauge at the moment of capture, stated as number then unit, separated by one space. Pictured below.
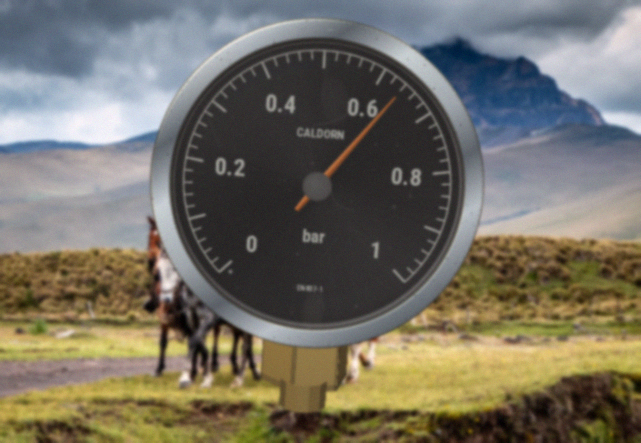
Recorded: 0.64 bar
